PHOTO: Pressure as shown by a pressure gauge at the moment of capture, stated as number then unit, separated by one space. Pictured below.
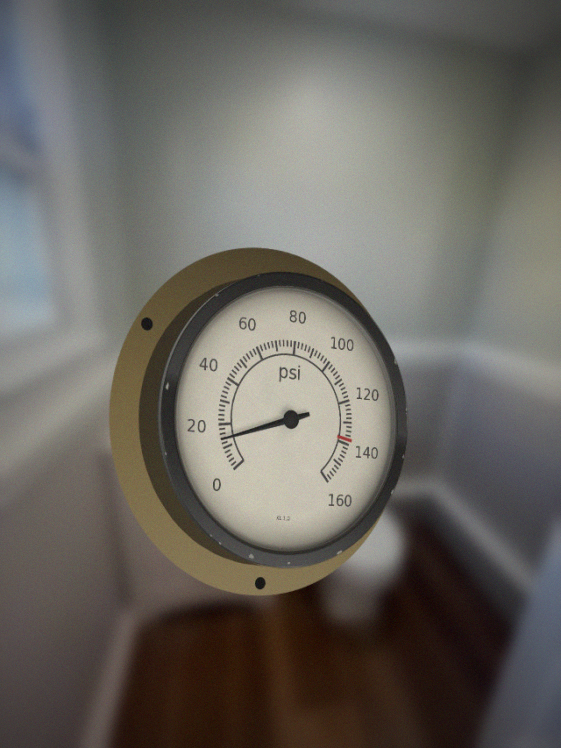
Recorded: 14 psi
